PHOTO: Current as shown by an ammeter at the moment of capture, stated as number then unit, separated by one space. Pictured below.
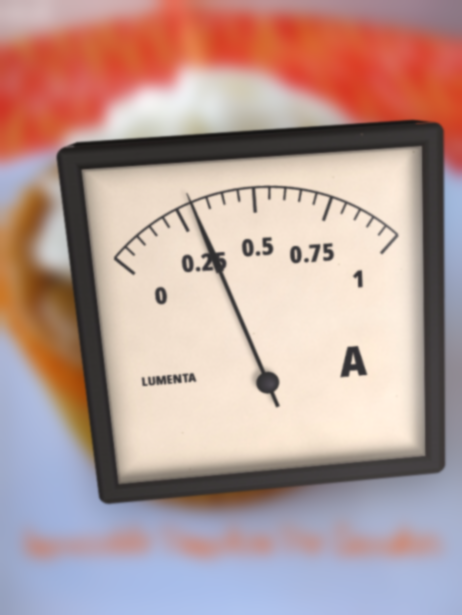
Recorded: 0.3 A
